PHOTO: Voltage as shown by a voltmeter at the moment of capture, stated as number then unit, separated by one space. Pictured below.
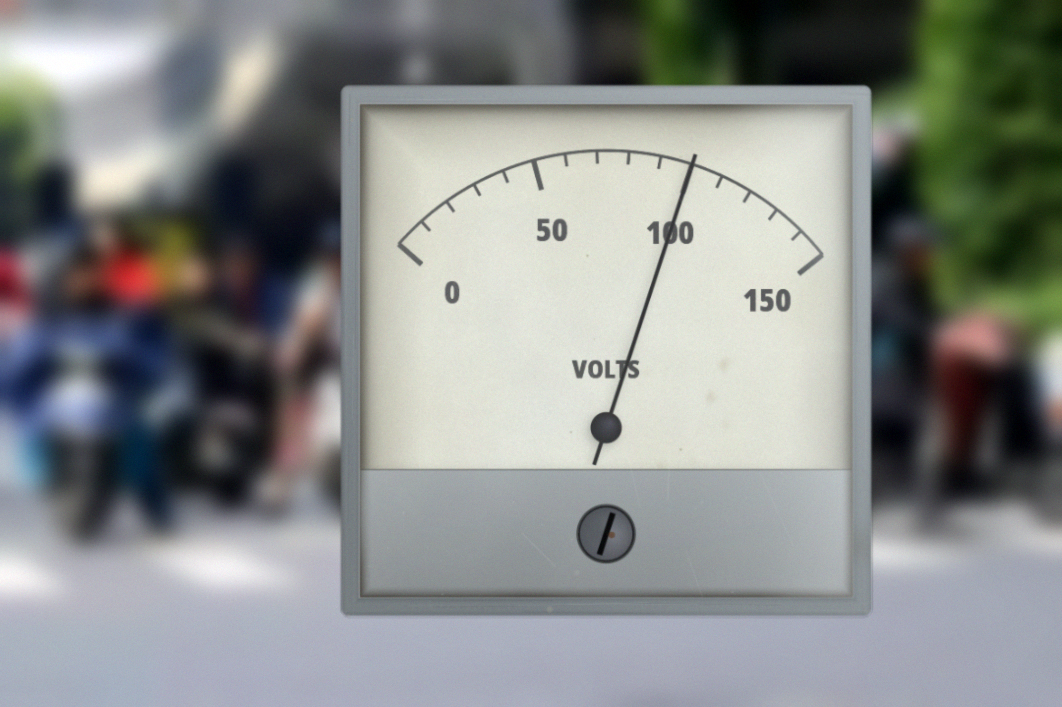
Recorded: 100 V
